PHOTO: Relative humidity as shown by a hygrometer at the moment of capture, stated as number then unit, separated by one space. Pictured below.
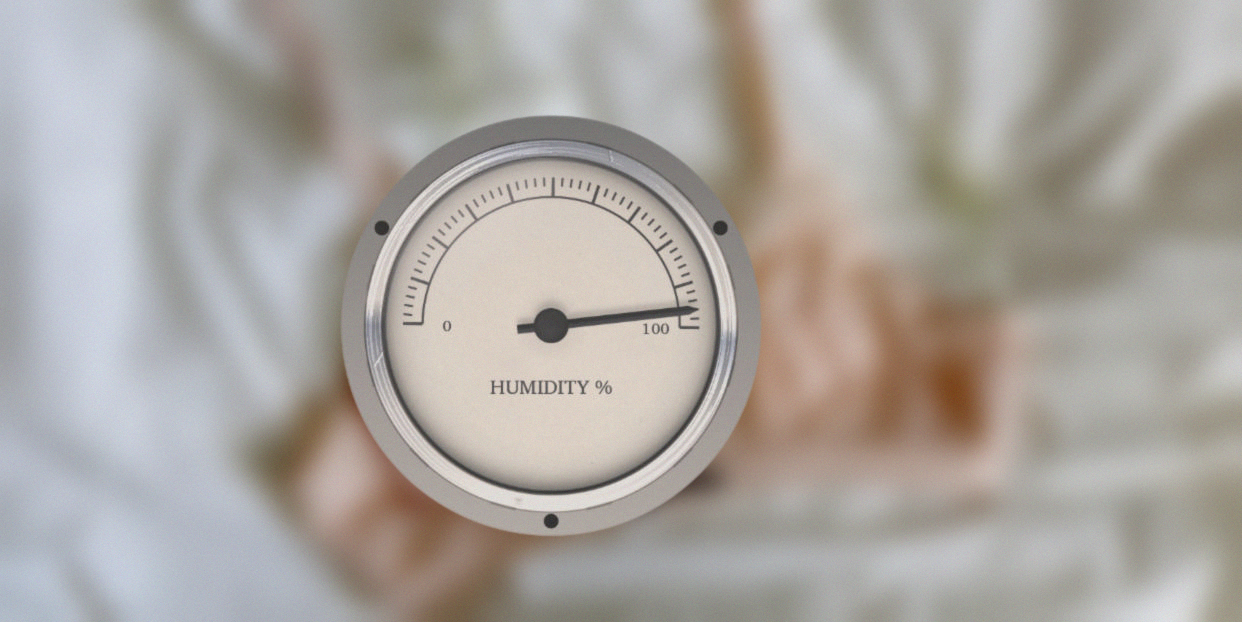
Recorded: 96 %
